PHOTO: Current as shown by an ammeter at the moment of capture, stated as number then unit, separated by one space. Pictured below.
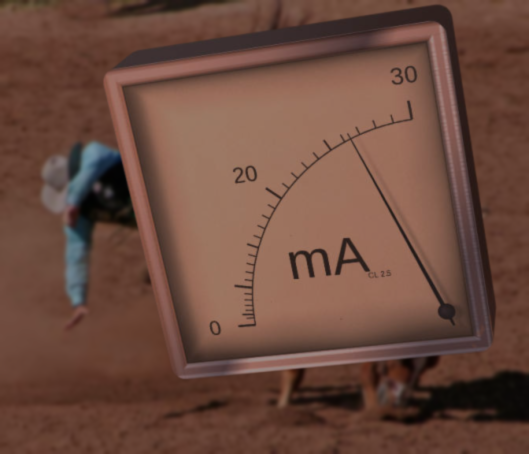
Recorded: 26.5 mA
